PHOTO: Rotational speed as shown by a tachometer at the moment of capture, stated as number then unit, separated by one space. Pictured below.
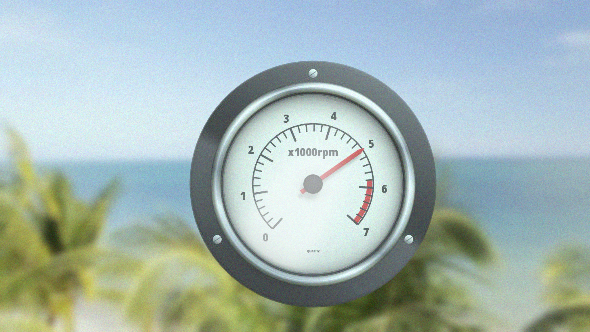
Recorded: 5000 rpm
